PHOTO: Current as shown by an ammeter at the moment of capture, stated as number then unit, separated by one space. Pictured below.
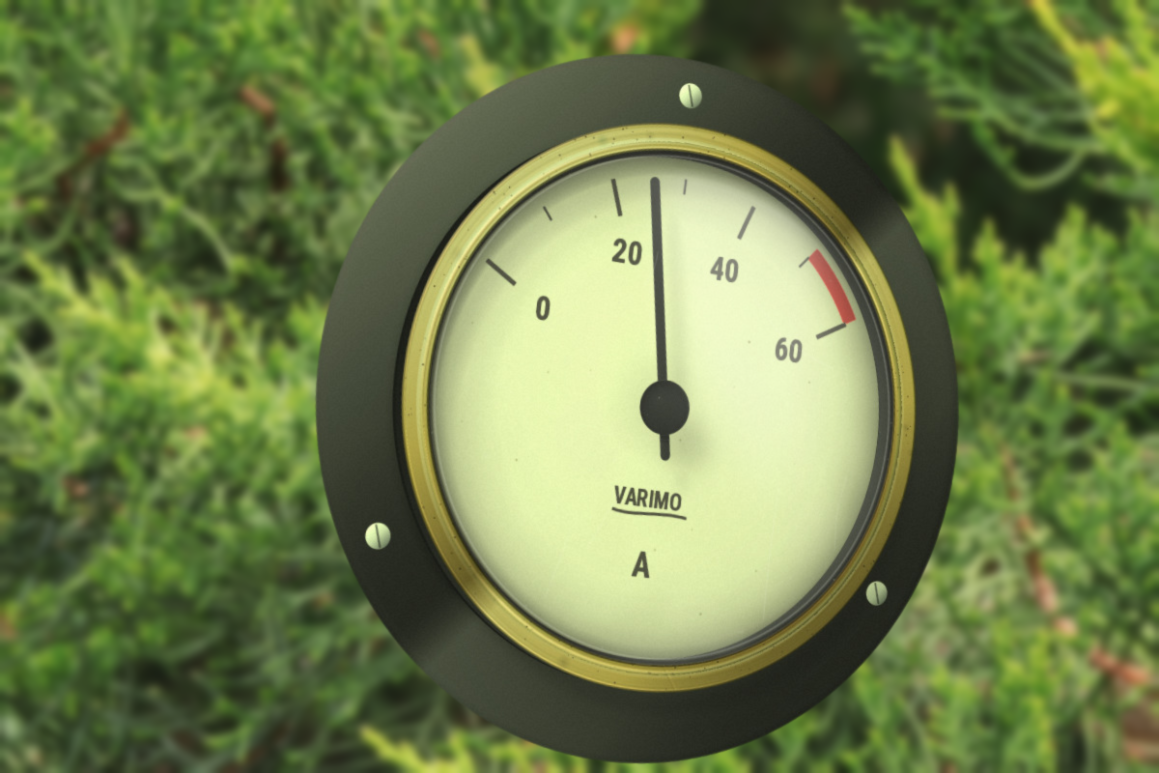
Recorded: 25 A
